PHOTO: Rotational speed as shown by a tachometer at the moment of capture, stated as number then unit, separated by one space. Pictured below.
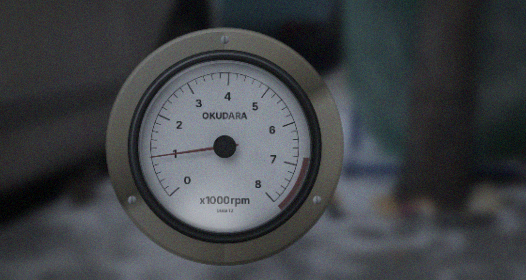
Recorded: 1000 rpm
